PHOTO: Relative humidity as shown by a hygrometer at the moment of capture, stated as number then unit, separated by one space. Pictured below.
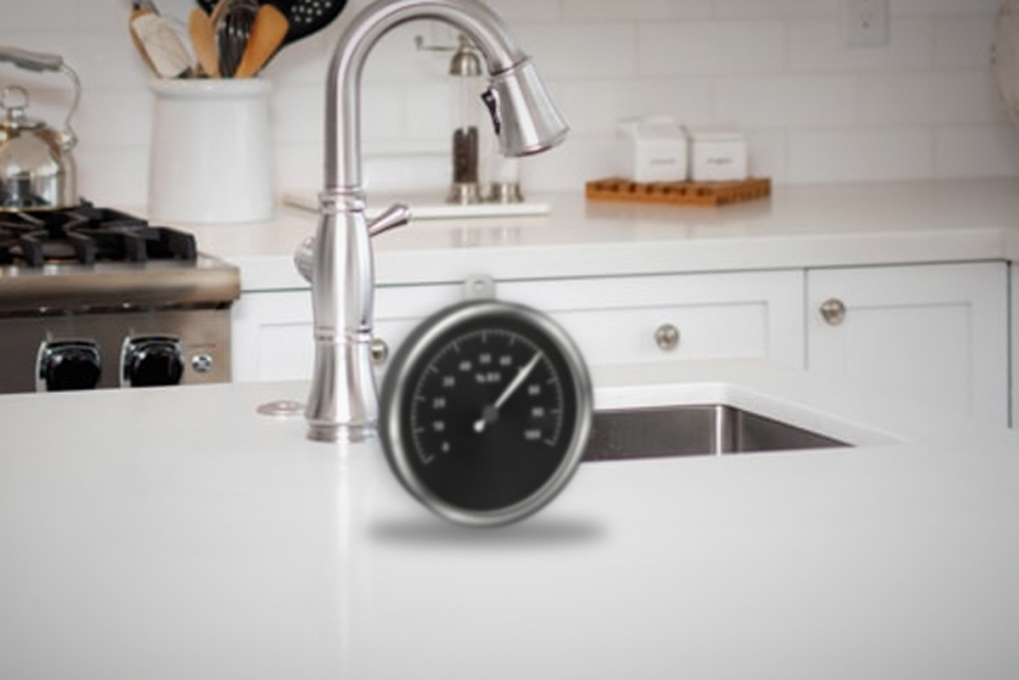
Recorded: 70 %
